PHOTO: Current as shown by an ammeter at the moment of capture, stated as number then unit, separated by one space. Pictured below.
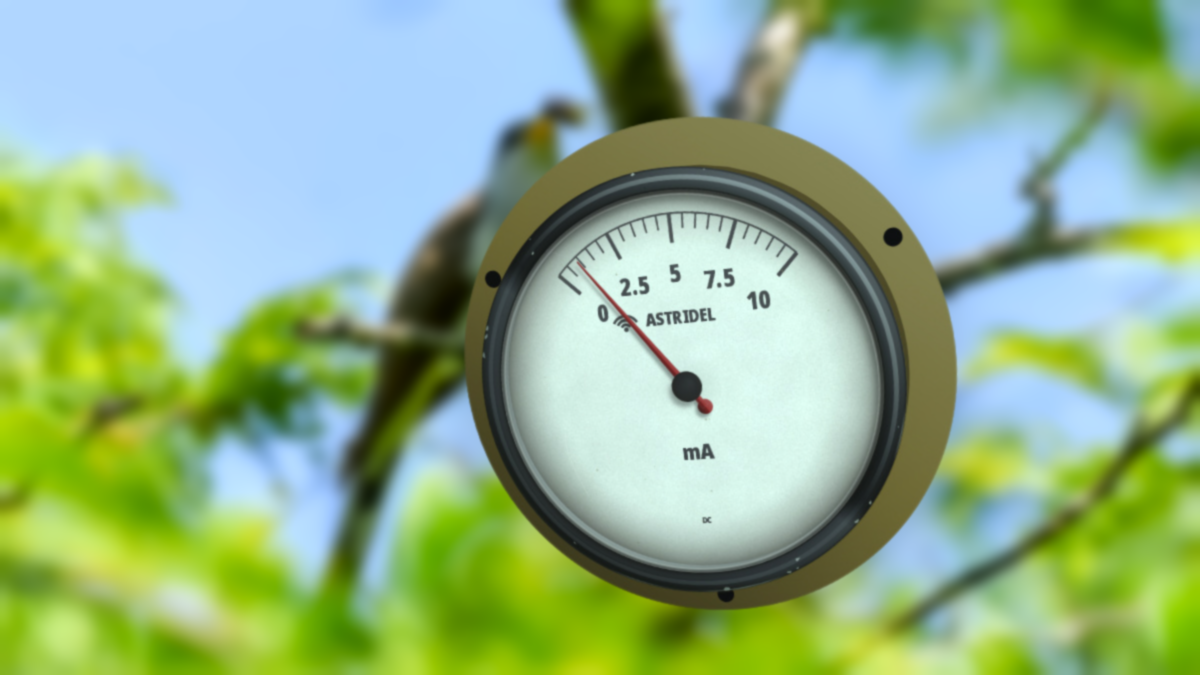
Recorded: 1 mA
